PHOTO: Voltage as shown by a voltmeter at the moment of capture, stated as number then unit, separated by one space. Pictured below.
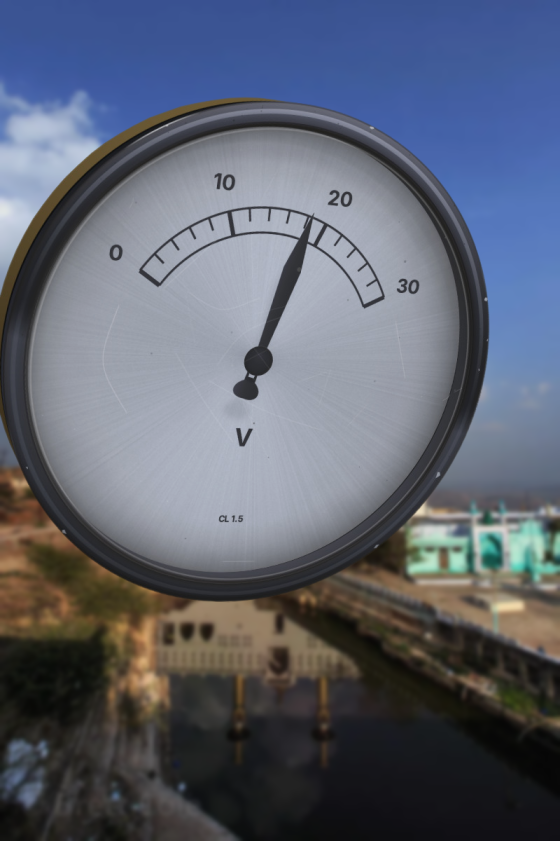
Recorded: 18 V
